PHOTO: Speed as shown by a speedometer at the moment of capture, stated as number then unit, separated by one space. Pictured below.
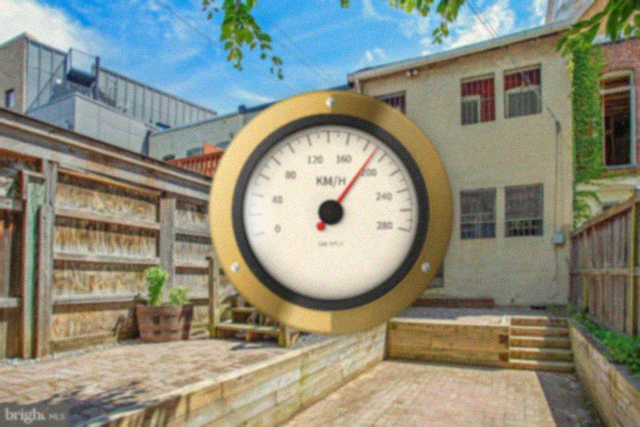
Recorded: 190 km/h
